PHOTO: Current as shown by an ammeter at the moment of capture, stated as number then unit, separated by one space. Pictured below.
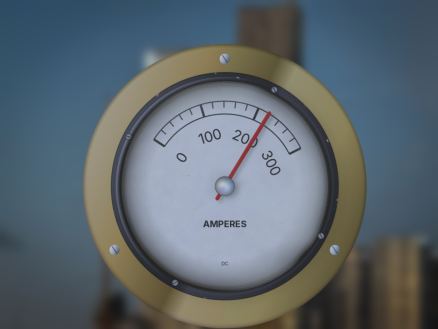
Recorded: 220 A
